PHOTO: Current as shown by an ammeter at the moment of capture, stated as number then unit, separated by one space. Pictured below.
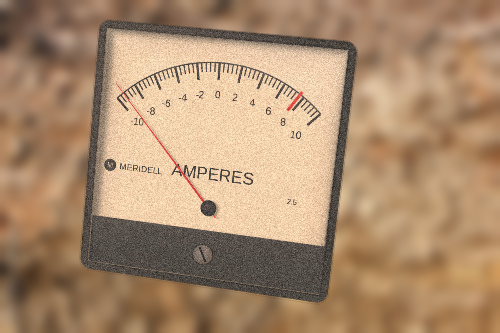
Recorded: -9.2 A
